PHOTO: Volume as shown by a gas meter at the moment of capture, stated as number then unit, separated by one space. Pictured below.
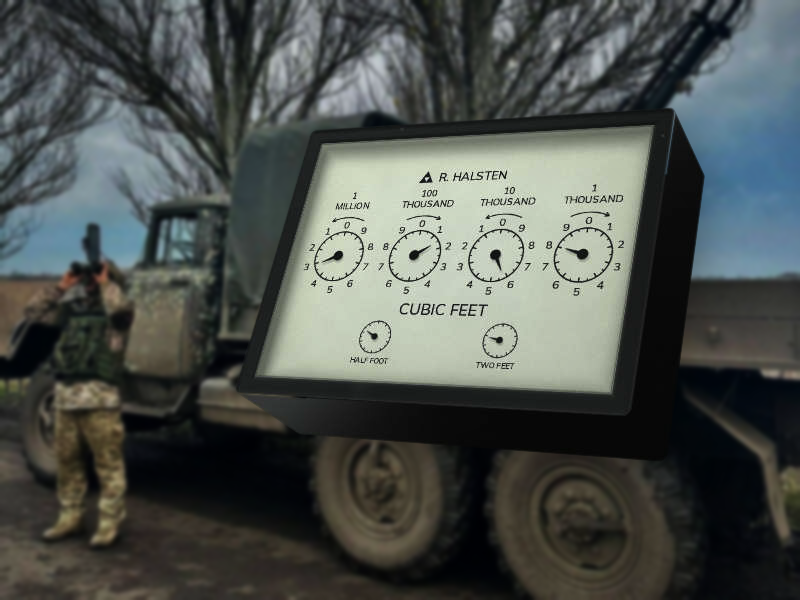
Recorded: 315800 ft³
